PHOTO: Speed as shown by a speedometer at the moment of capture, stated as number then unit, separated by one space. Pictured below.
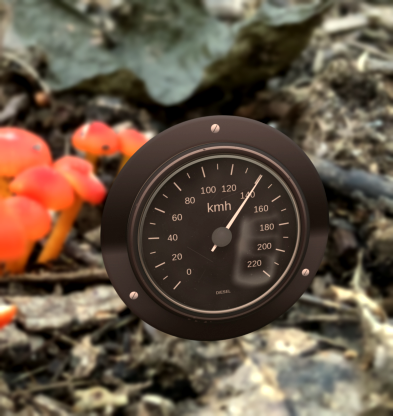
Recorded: 140 km/h
